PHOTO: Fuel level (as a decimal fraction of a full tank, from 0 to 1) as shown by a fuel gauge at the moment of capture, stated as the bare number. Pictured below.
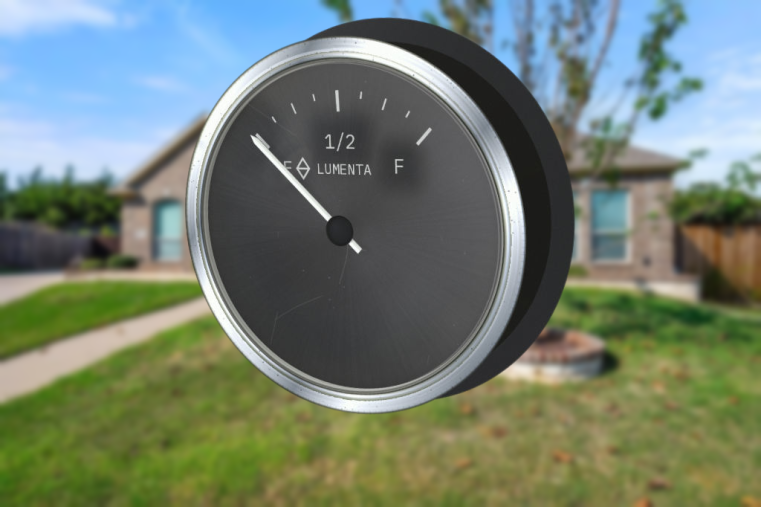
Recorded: 0
